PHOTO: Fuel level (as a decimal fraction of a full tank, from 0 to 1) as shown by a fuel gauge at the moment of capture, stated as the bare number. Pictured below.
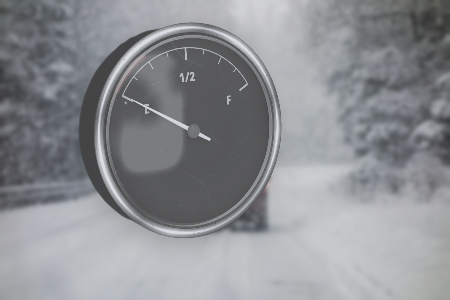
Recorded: 0
